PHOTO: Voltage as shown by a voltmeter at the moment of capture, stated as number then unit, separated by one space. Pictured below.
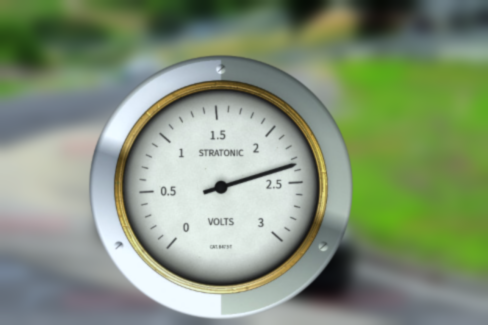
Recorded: 2.35 V
